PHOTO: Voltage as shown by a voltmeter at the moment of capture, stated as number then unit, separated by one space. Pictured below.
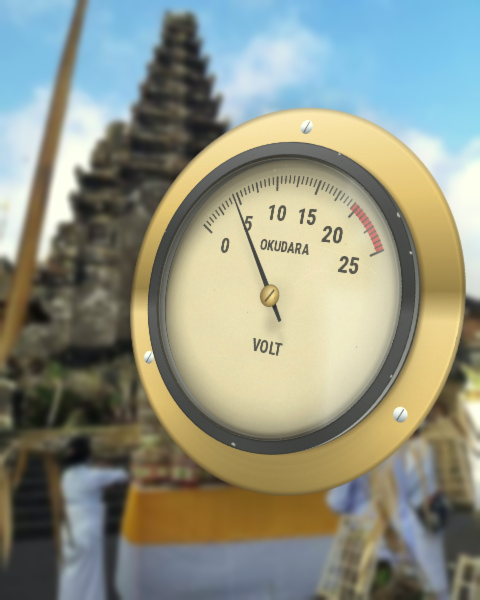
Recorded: 5 V
